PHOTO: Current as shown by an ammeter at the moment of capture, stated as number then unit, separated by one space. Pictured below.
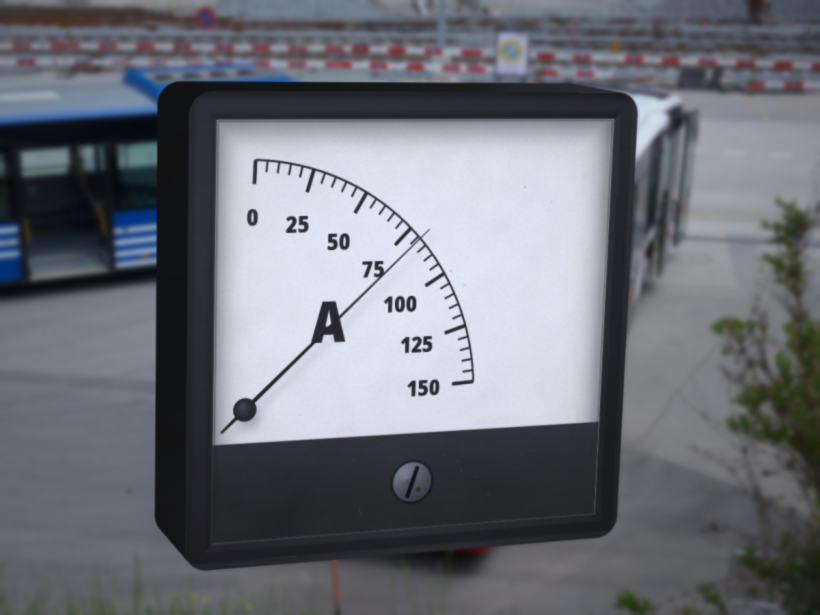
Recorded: 80 A
